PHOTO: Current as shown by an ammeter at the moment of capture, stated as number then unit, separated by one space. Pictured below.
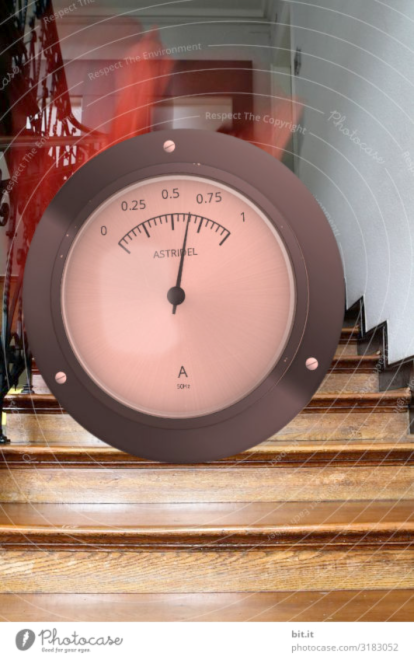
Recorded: 0.65 A
